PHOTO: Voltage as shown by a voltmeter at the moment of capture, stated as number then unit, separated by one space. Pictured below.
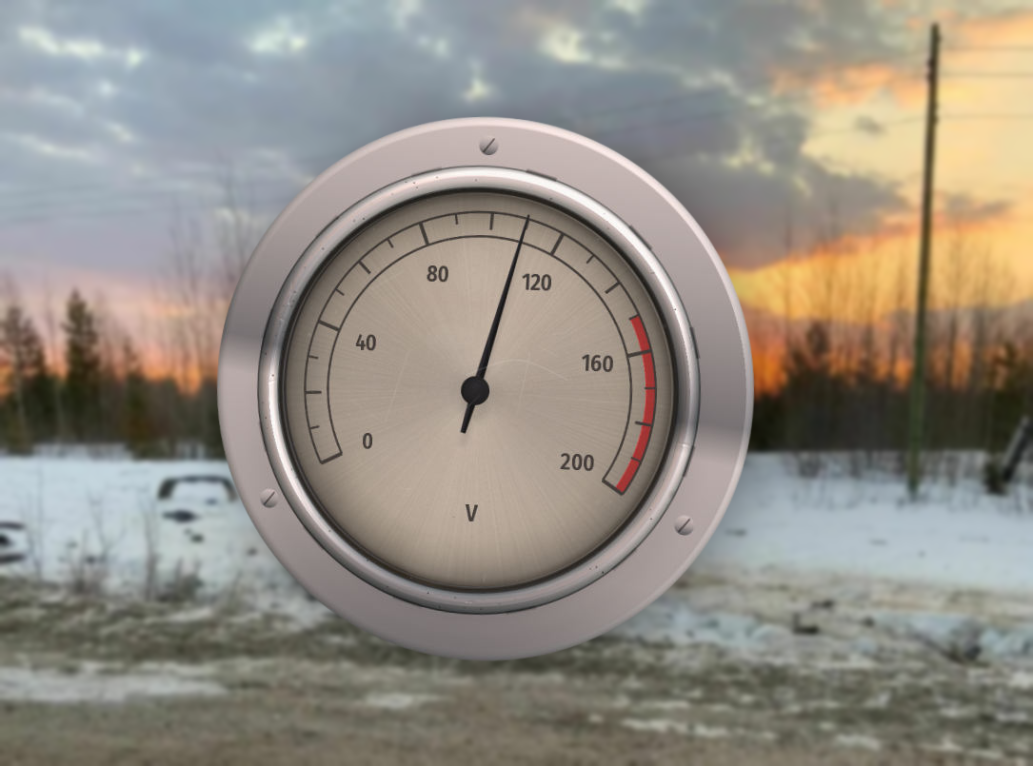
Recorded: 110 V
